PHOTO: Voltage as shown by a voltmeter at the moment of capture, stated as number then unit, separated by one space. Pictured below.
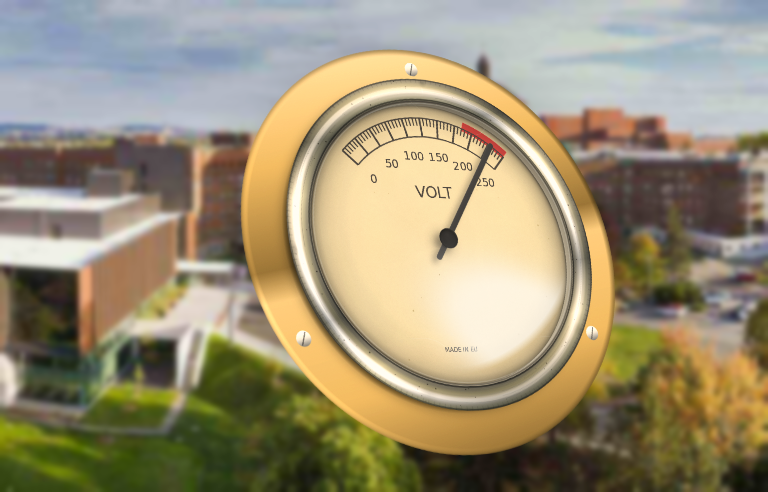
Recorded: 225 V
